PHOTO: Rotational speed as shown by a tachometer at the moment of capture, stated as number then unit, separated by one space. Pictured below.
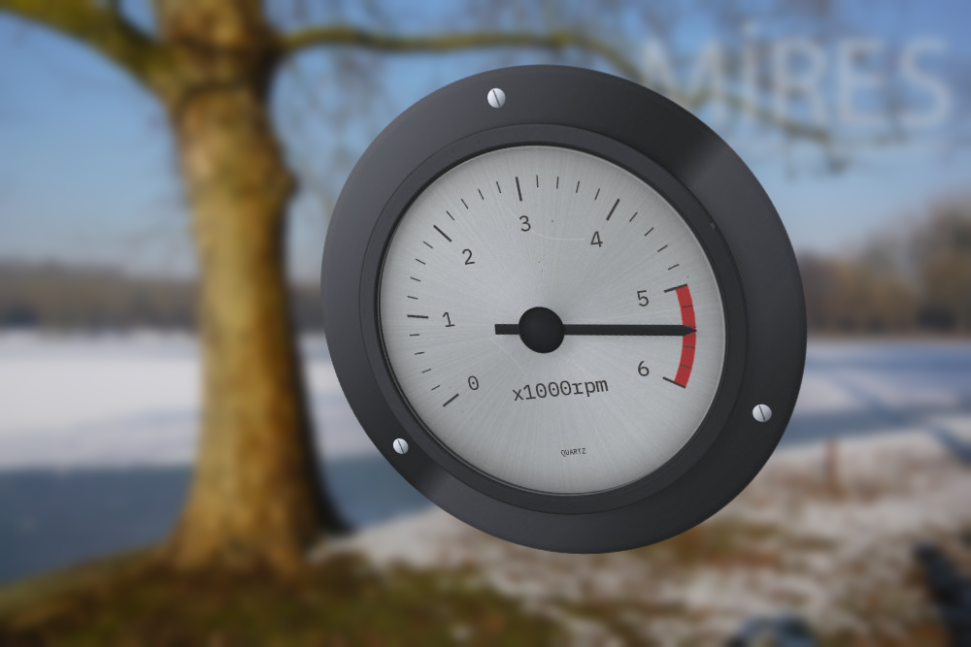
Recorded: 5400 rpm
